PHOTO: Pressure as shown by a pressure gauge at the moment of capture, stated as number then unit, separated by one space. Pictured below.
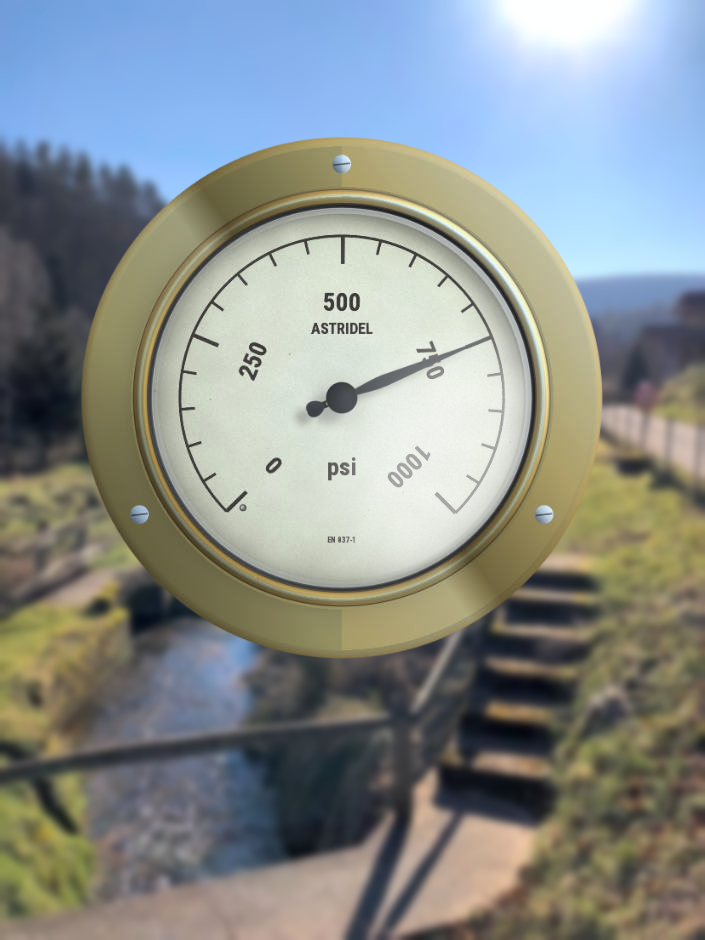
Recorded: 750 psi
